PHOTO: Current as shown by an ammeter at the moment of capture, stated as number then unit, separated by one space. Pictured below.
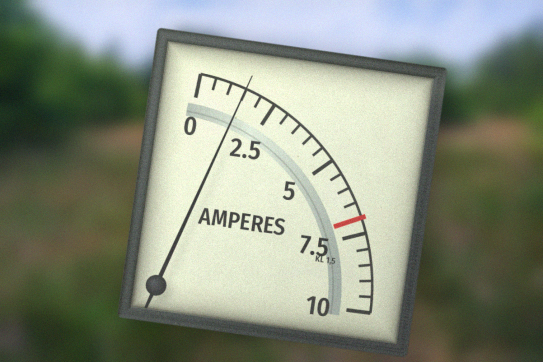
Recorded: 1.5 A
